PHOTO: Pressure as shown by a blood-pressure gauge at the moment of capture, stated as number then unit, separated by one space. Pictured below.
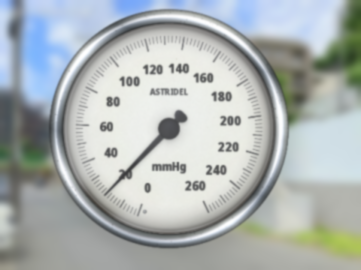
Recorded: 20 mmHg
